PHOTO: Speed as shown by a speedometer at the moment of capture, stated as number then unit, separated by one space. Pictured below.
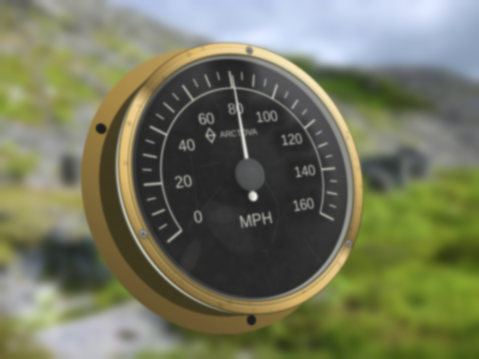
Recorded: 80 mph
